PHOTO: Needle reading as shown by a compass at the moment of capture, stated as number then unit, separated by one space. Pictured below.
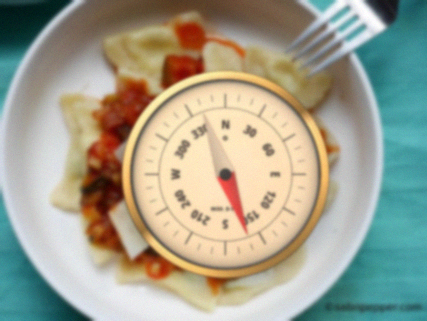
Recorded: 160 °
